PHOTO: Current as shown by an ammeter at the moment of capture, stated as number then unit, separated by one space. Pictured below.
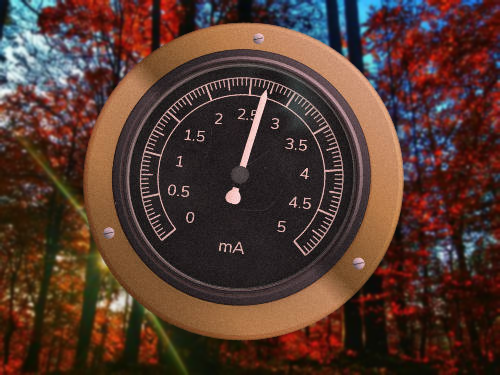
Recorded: 2.7 mA
